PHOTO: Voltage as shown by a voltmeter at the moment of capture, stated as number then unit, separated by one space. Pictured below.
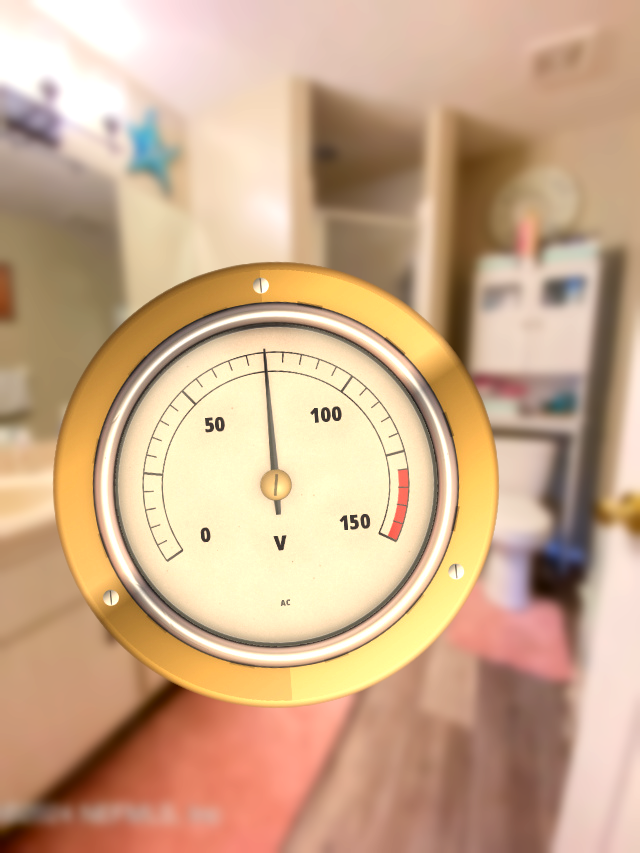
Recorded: 75 V
